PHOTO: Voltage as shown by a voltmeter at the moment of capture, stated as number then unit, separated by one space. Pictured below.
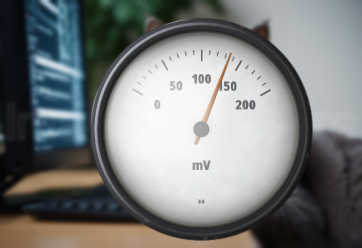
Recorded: 135 mV
